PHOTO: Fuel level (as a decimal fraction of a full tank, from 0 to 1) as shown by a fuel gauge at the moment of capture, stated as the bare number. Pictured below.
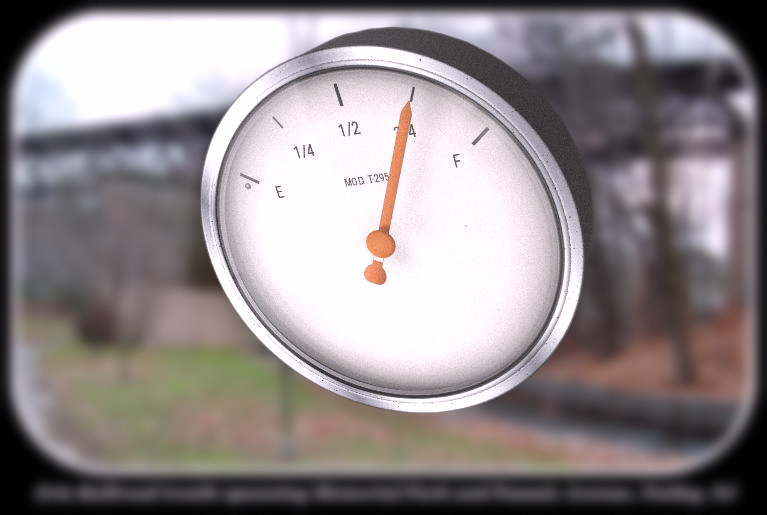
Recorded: 0.75
